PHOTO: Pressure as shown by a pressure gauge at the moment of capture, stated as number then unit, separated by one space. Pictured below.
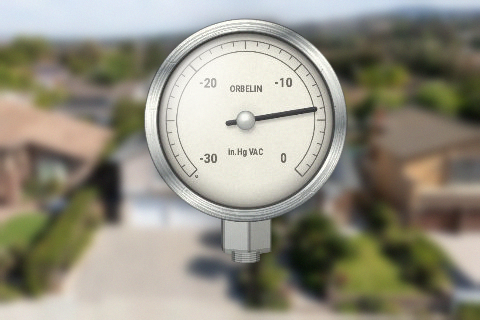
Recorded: -6 inHg
